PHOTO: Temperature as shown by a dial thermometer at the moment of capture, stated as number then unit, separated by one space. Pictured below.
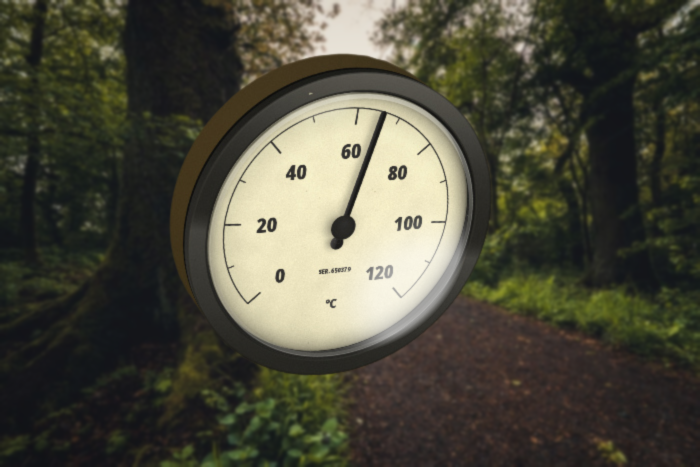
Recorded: 65 °C
